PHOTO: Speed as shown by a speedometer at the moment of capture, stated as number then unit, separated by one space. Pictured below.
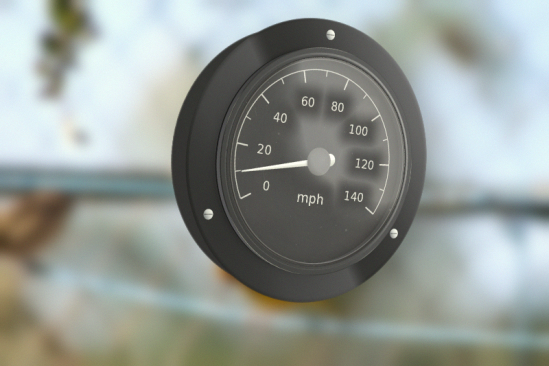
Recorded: 10 mph
